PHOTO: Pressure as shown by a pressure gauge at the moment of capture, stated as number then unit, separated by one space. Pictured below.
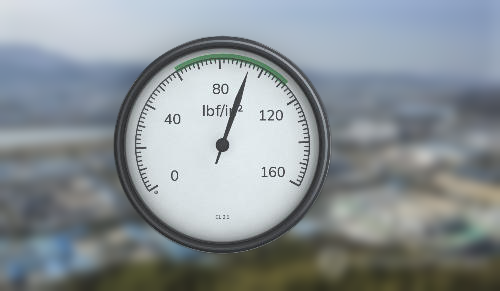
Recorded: 94 psi
